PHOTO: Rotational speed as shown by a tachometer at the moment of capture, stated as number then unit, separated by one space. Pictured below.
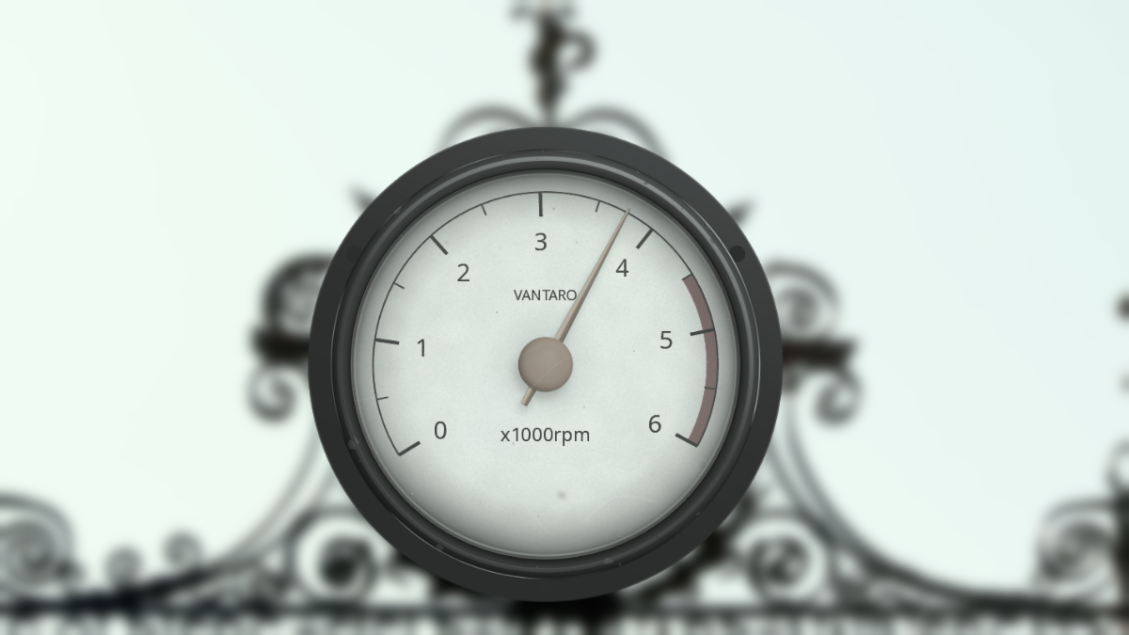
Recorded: 3750 rpm
